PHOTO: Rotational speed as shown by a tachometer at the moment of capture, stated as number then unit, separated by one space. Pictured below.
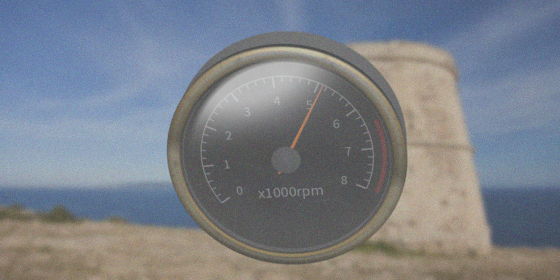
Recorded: 5100 rpm
